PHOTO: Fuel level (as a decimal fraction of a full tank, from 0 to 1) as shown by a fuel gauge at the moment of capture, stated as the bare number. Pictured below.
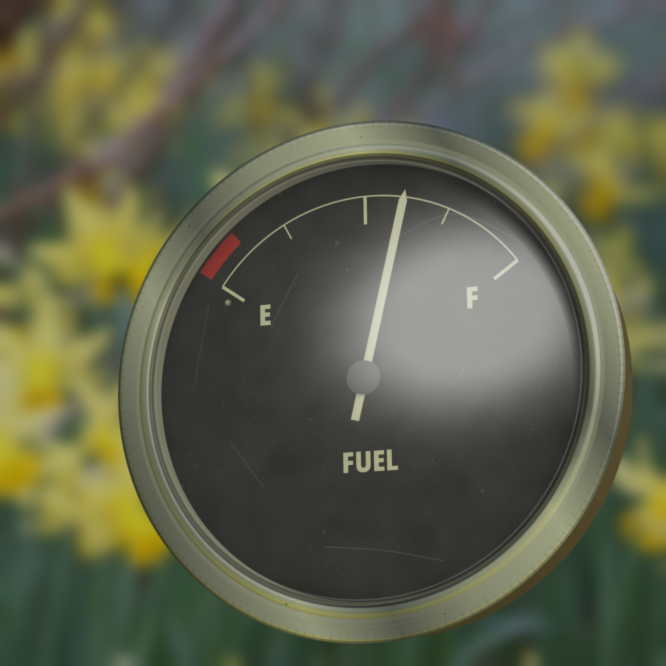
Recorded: 0.625
